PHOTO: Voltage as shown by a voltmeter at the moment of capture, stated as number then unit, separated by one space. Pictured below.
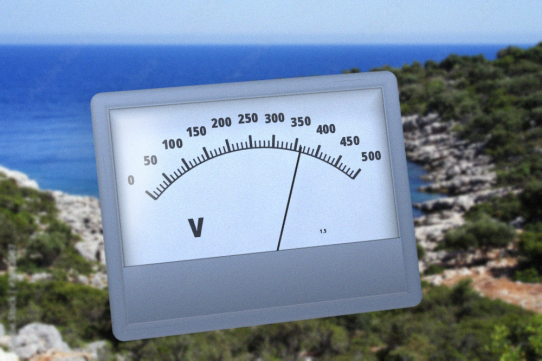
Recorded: 360 V
